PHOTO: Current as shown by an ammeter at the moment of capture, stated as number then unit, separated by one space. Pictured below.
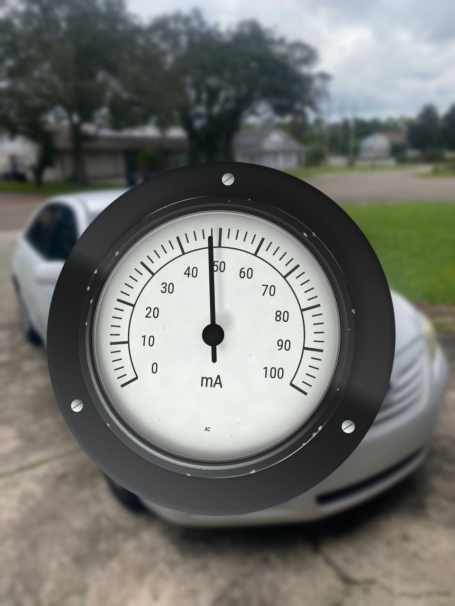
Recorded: 48 mA
